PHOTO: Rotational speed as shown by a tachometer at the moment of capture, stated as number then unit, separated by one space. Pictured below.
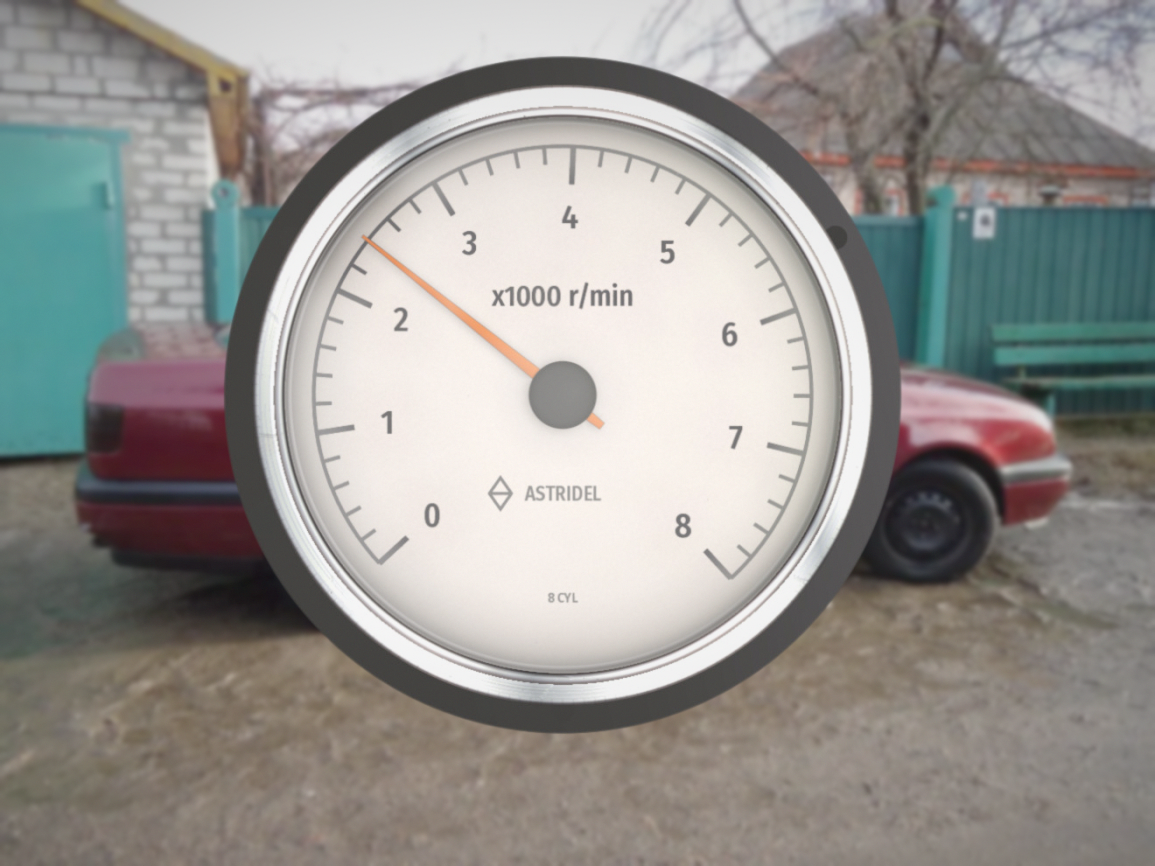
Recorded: 2400 rpm
